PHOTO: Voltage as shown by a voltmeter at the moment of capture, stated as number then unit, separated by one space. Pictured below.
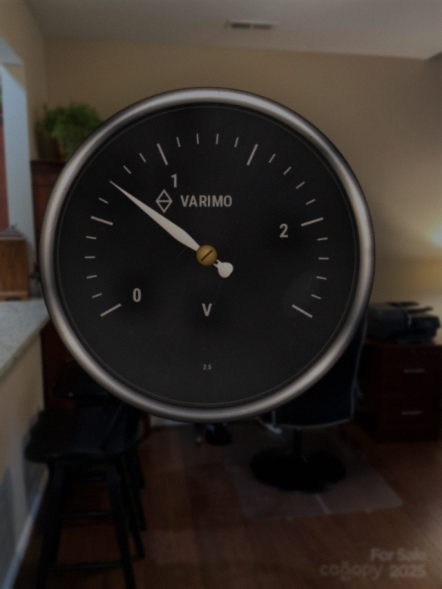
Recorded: 0.7 V
